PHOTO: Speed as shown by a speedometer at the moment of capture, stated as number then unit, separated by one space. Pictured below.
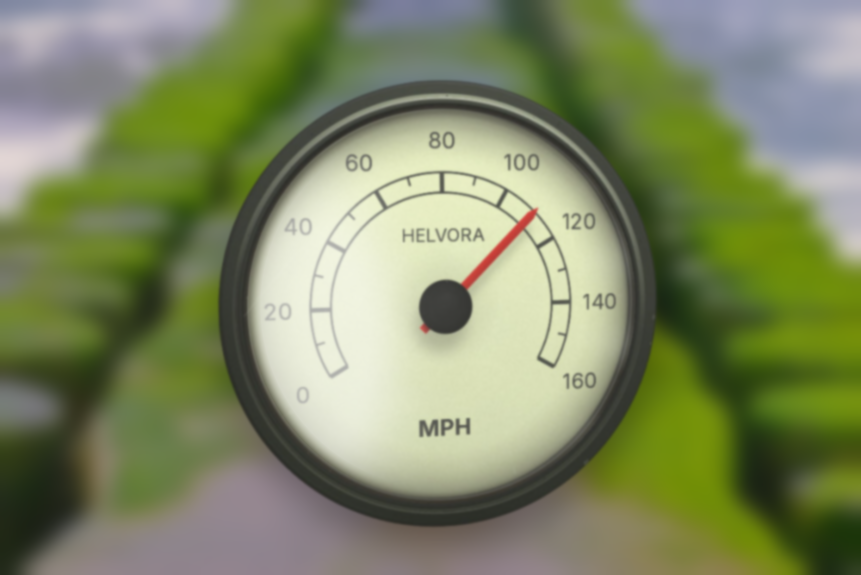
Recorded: 110 mph
